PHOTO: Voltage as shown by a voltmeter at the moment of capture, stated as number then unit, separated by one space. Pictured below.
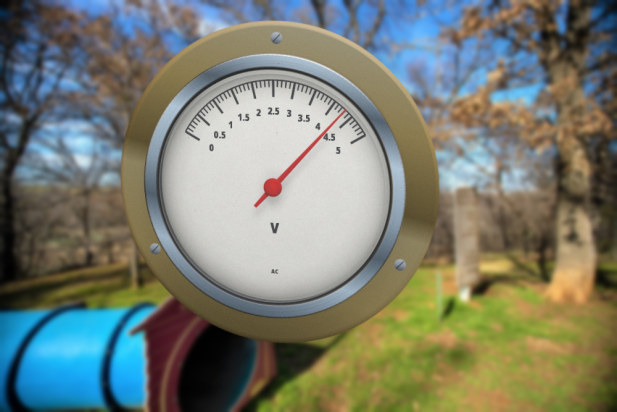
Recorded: 4.3 V
